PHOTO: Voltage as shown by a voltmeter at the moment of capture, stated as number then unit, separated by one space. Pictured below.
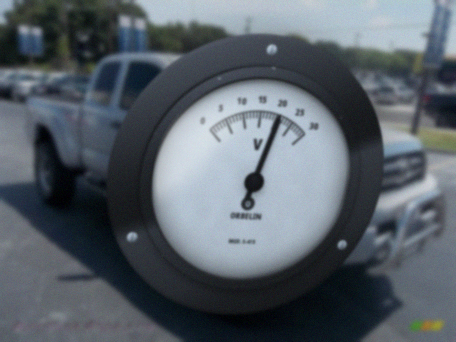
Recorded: 20 V
